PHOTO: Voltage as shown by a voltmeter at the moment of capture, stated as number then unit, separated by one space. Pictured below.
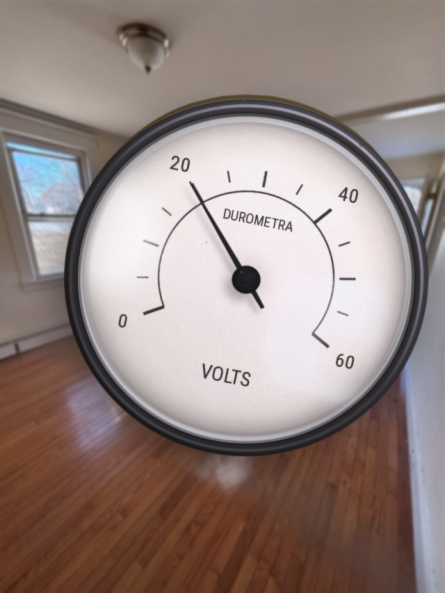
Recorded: 20 V
